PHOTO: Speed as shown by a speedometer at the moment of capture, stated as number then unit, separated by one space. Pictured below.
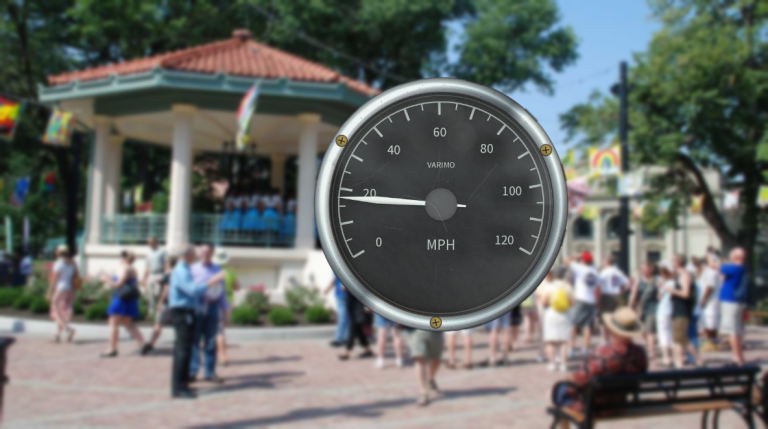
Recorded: 17.5 mph
